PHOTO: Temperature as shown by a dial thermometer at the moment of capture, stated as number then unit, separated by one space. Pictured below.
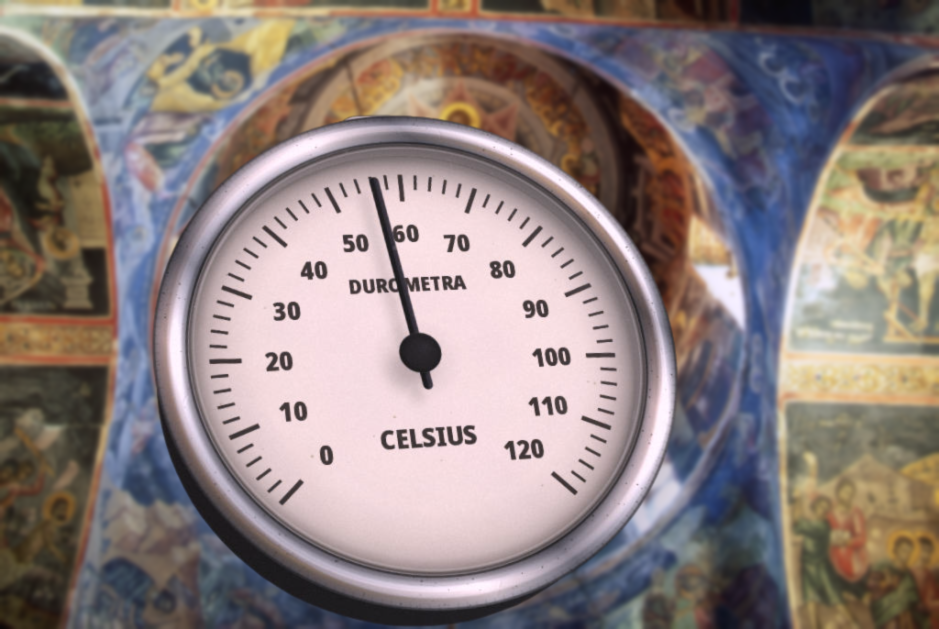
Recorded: 56 °C
